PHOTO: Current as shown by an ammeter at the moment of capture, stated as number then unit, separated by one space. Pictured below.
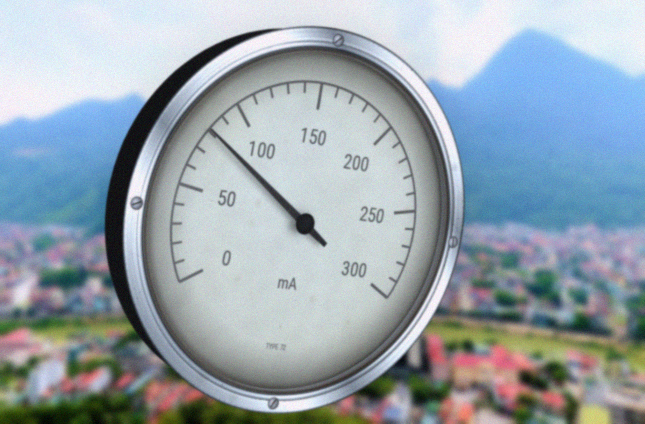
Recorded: 80 mA
